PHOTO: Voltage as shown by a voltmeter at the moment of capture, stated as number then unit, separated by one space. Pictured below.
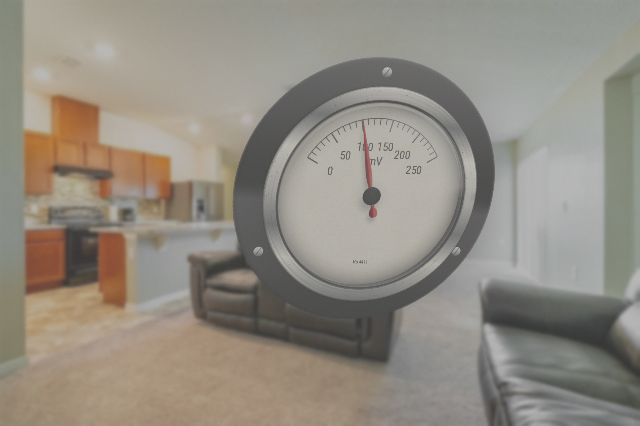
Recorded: 100 mV
